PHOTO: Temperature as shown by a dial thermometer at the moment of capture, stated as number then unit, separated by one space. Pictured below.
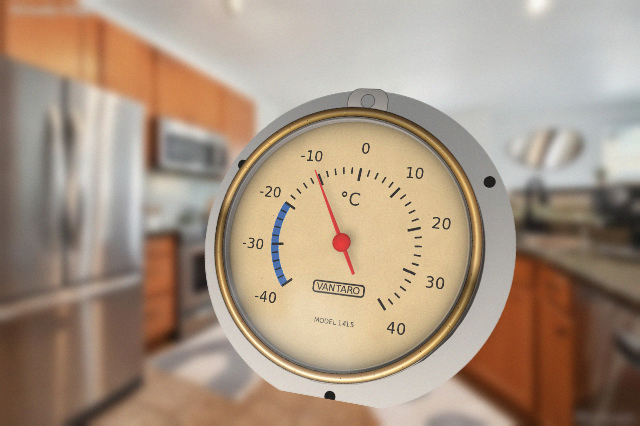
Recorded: -10 °C
